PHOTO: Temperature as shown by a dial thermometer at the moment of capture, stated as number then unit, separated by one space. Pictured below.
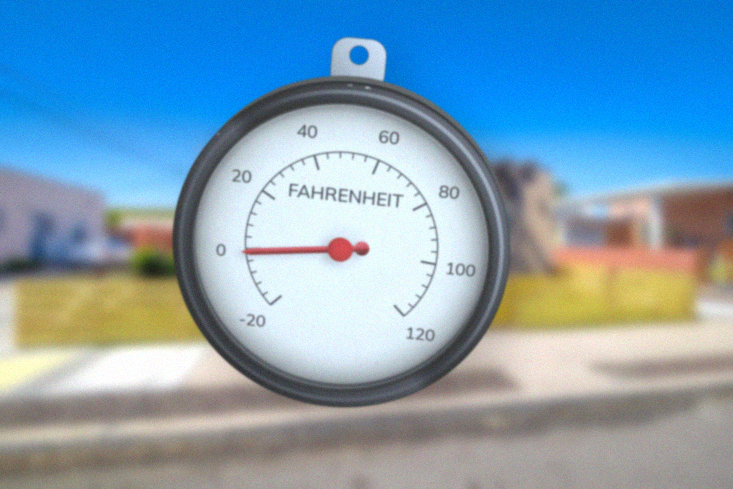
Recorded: 0 °F
